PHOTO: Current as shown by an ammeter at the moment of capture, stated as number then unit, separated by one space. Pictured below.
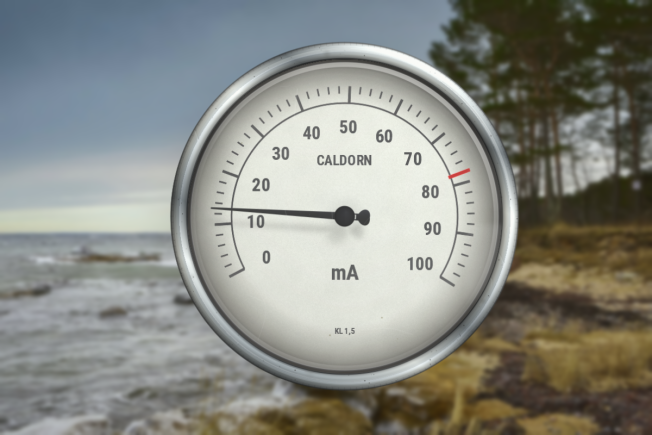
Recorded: 13 mA
